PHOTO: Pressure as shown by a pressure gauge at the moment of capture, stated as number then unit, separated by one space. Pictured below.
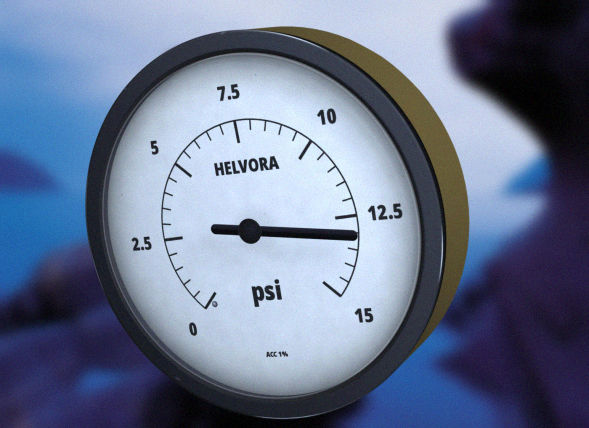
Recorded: 13 psi
